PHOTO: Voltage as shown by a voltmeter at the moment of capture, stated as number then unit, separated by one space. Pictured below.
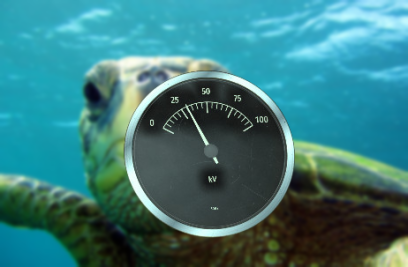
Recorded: 30 kV
